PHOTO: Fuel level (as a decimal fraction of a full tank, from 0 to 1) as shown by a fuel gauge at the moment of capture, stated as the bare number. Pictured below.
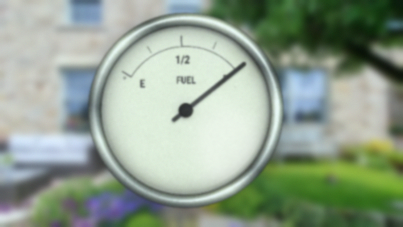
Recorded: 1
